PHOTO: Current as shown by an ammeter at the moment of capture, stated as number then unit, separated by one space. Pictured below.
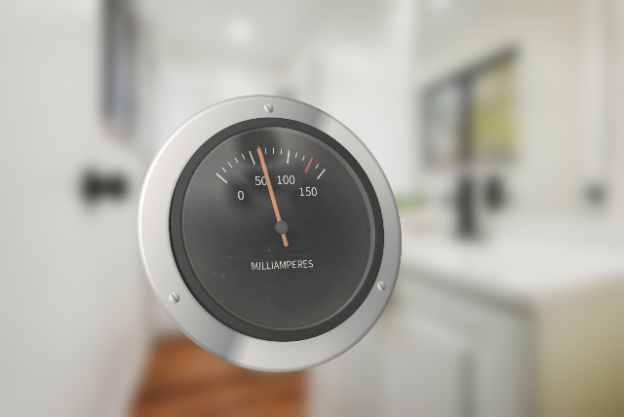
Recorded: 60 mA
